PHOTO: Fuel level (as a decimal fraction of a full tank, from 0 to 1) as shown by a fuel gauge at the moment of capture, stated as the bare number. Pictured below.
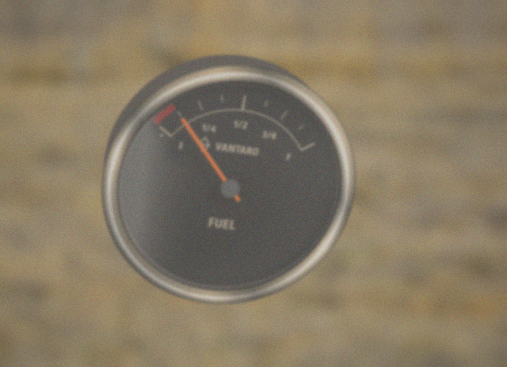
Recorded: 0.125
